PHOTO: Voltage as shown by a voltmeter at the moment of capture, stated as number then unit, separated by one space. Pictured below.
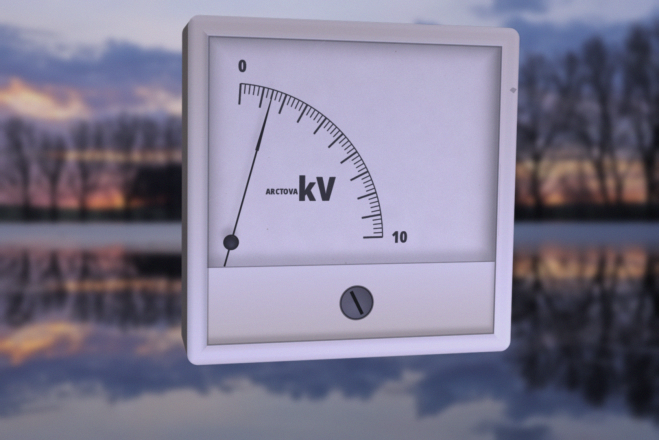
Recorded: 1.4 kV
